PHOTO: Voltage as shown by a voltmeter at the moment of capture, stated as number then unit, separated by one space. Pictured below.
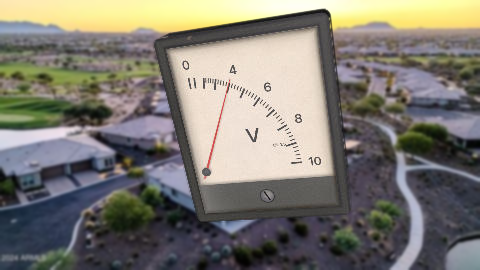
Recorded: 4 V
